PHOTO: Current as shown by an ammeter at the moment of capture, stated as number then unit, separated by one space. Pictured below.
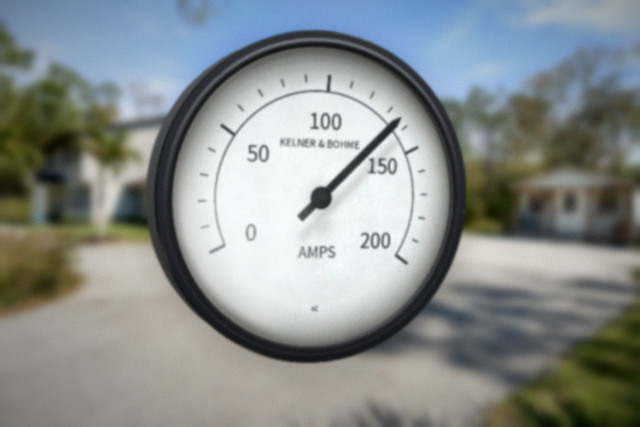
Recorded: 135 A
